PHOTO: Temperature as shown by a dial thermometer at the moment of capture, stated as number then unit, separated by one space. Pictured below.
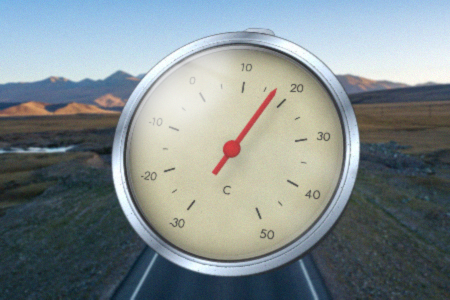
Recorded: 17.5 °C
